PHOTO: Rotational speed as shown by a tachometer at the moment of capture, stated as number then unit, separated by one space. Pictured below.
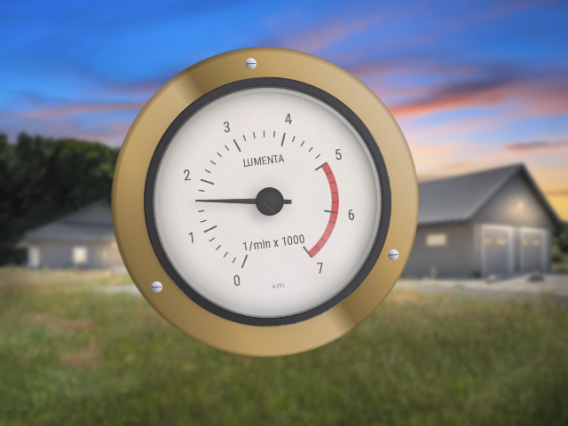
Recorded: 1600 rpm
